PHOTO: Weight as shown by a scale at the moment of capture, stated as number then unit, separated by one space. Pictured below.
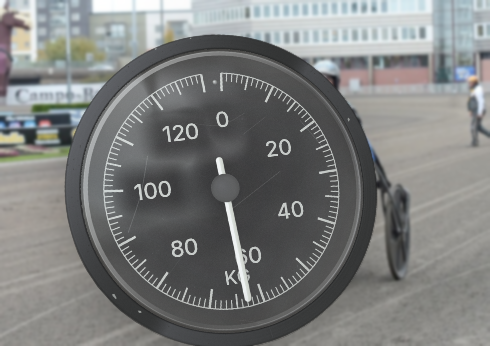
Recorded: 63 kg
